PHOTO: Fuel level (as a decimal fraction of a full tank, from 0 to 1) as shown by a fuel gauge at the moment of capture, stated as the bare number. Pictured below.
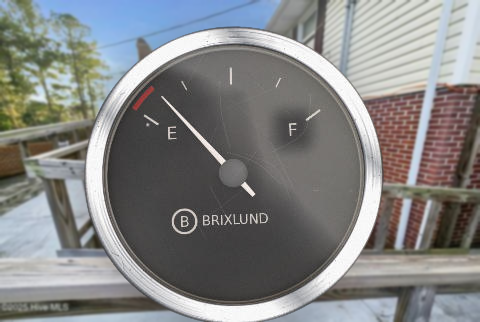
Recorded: 0.125
